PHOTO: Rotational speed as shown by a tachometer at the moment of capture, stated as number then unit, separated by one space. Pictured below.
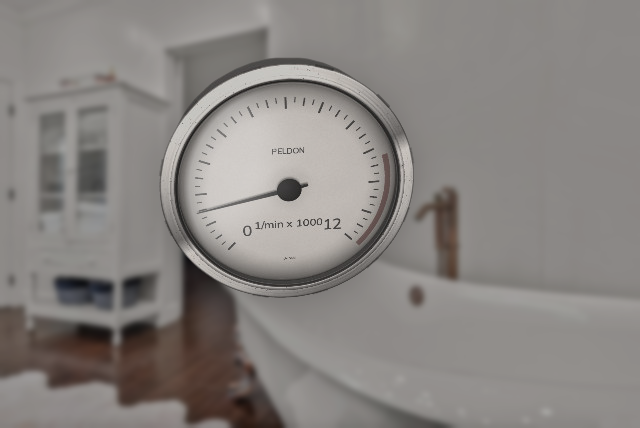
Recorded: 1500 rpm
